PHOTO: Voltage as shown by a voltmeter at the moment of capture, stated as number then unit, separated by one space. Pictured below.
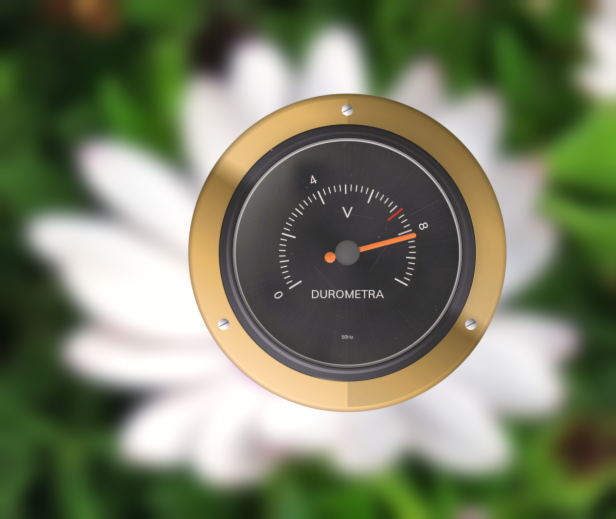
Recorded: 8.2 V
